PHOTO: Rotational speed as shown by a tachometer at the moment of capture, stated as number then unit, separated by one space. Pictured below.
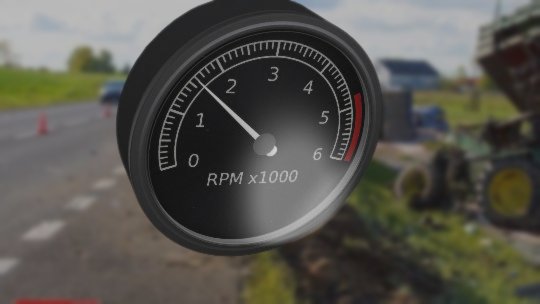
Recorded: 1600 rpm
